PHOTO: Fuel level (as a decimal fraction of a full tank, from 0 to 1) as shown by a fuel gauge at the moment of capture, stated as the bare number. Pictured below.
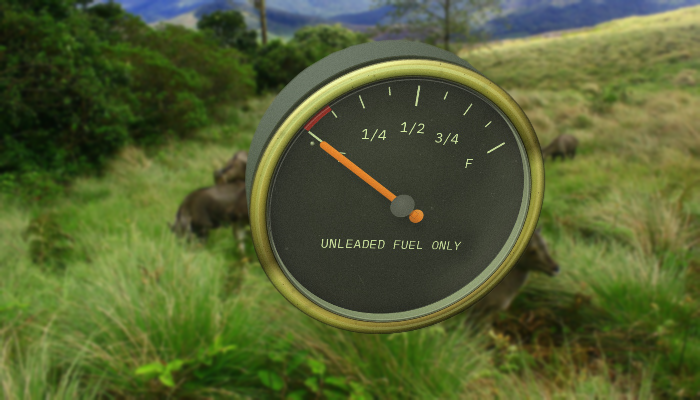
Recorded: 0
